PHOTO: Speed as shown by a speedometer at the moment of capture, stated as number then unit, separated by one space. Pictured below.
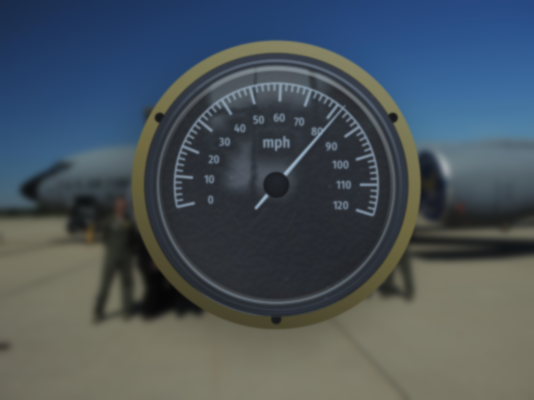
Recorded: 82 mph
